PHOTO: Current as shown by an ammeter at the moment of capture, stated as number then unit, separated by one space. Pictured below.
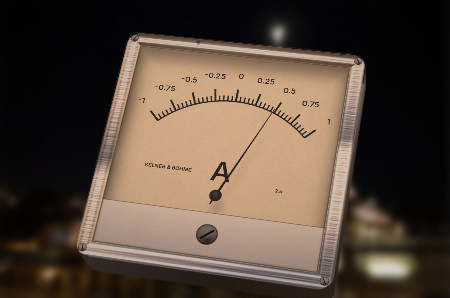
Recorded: 0.5 A
